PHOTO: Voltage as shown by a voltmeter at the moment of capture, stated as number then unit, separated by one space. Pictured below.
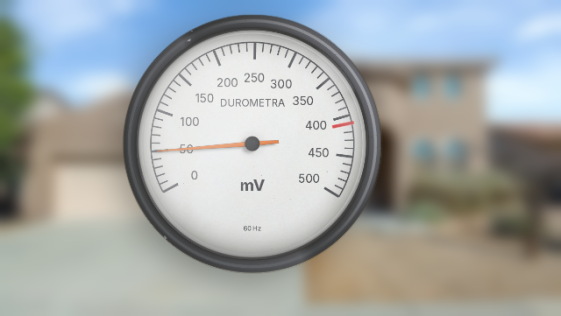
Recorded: 50 mV
